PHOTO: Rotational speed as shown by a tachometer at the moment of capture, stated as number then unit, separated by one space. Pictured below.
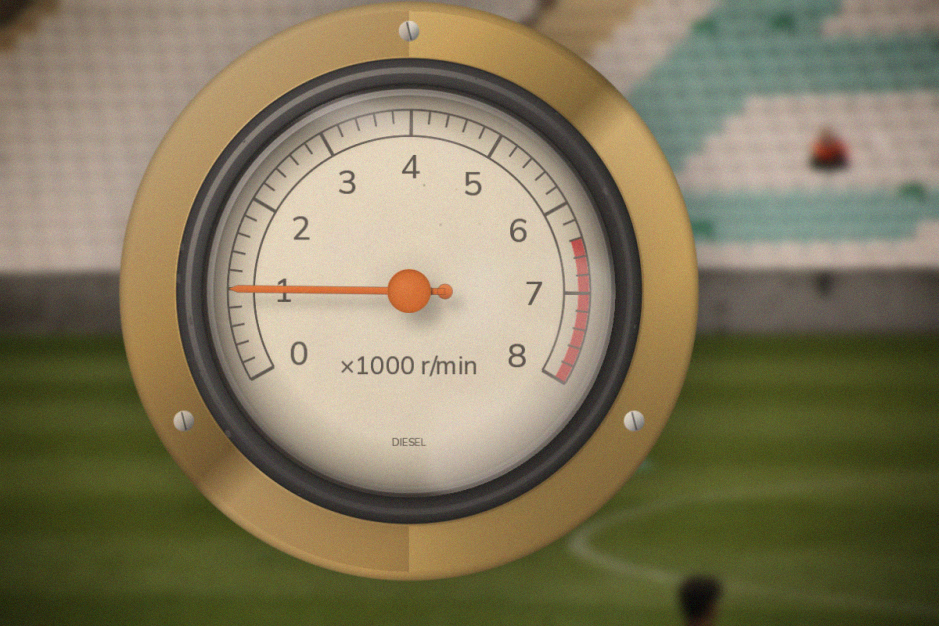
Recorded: 1000 rpm
